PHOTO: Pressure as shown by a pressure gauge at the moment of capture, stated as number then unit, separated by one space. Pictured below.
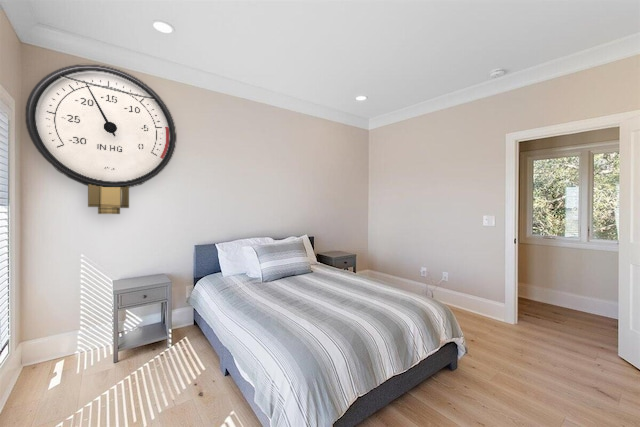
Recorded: -18 inHg
